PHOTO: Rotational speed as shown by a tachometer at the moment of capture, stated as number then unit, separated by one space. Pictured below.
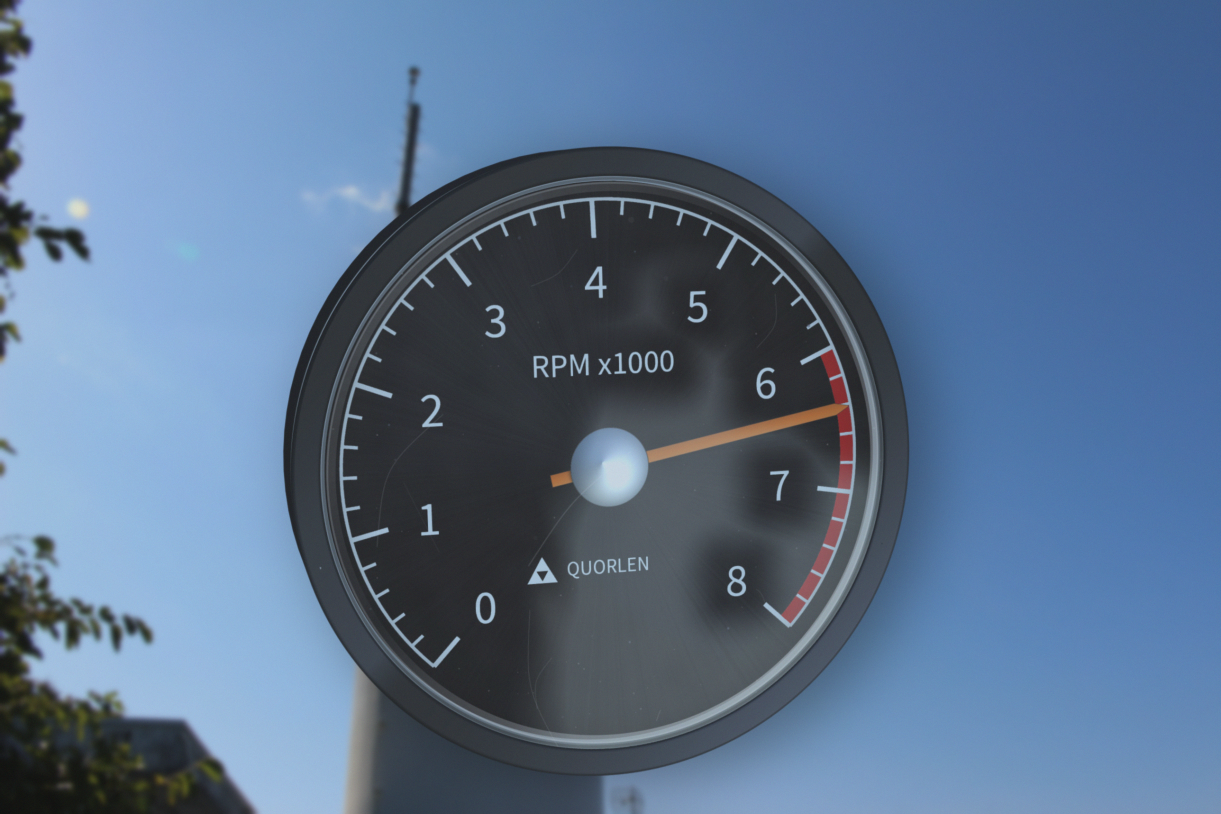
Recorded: 6400 rpm
